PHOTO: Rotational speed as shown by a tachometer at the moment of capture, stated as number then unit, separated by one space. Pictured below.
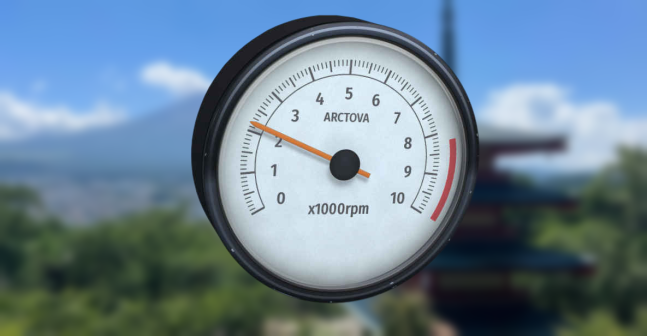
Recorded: 2200 rpm
